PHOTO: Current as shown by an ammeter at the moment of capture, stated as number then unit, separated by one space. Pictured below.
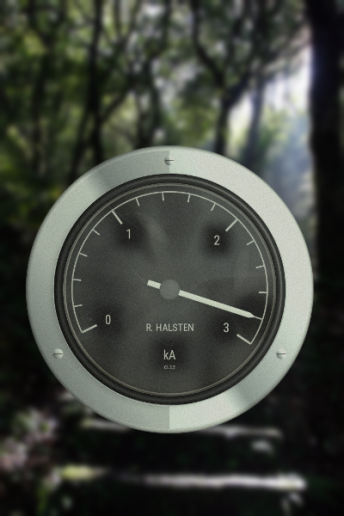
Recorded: 2.8 kA
